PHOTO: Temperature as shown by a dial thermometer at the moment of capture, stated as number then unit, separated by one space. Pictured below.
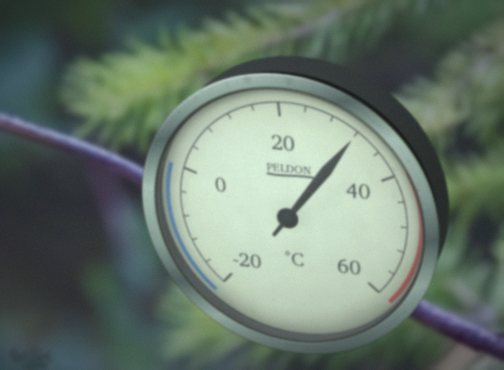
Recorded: 32 °C
